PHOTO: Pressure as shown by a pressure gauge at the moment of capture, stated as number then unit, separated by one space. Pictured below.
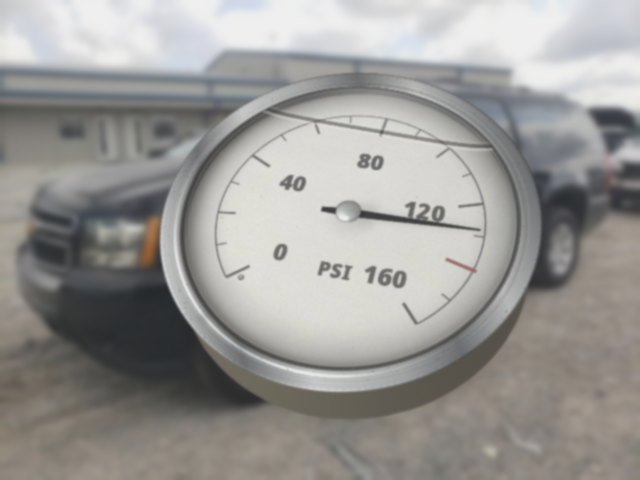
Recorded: 130 psi
